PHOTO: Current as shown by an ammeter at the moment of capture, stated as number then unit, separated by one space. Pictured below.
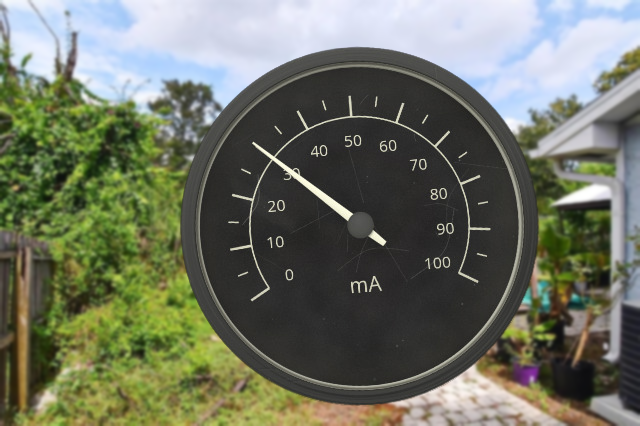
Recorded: 30 mA
